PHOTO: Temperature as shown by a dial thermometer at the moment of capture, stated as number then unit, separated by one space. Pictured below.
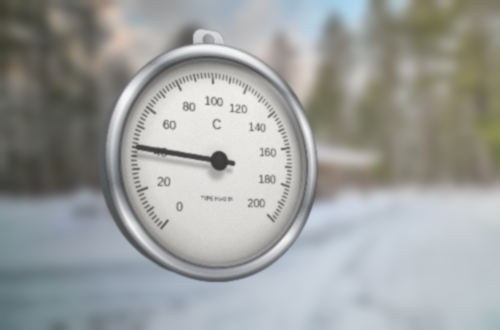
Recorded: 40 °C
